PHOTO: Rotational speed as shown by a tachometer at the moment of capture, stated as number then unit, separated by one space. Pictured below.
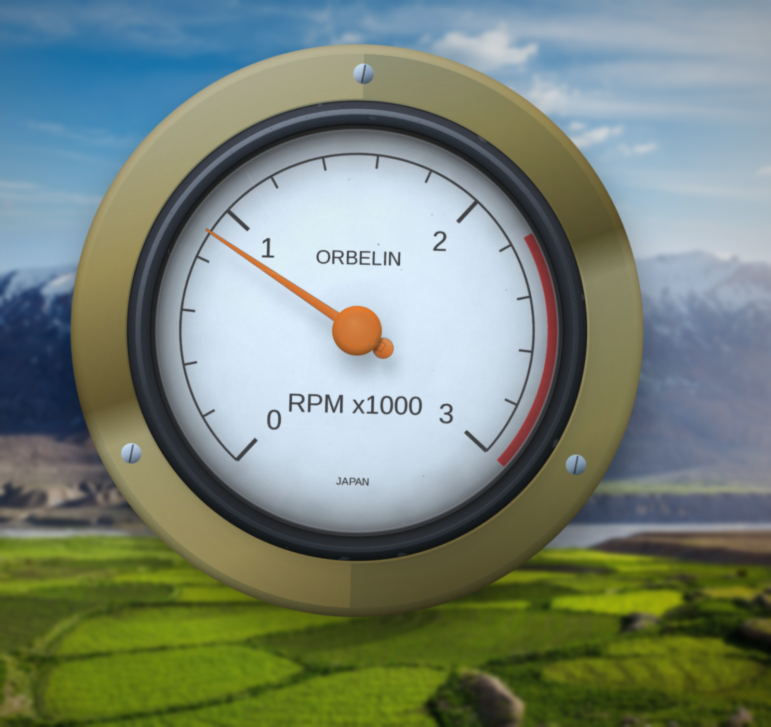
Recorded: 900 rpm
